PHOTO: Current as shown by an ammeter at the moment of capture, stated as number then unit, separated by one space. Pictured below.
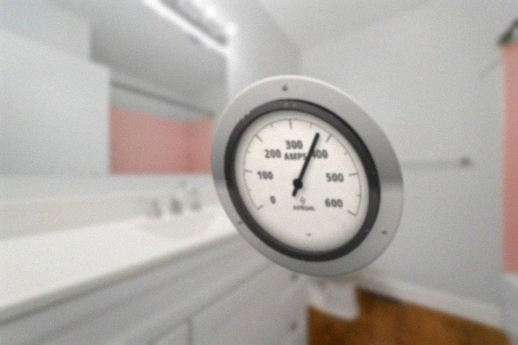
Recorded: 375 A
